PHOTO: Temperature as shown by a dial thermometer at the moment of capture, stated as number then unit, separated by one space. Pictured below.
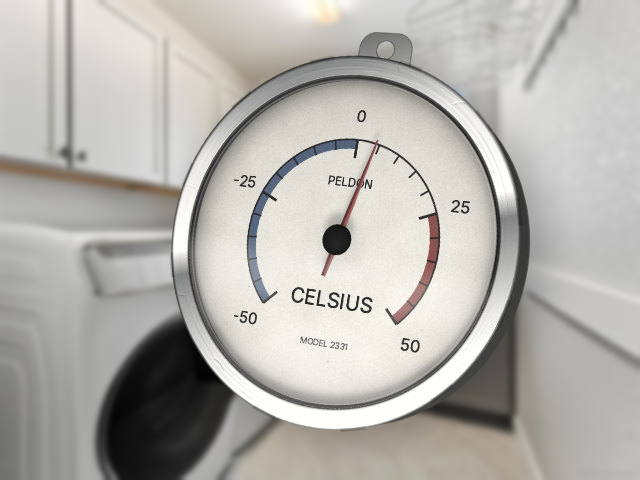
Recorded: 5 °C
